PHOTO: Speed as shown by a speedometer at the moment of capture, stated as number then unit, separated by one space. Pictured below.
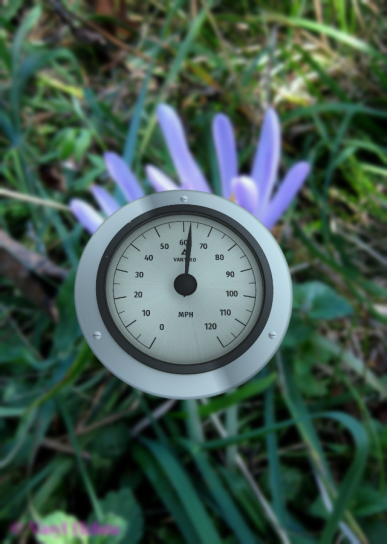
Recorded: 62.5 mph
